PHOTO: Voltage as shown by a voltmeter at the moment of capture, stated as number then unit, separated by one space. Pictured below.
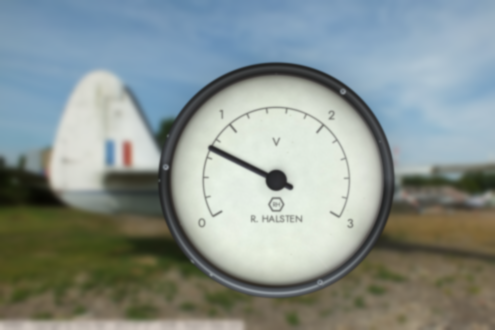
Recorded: 0.7 V
